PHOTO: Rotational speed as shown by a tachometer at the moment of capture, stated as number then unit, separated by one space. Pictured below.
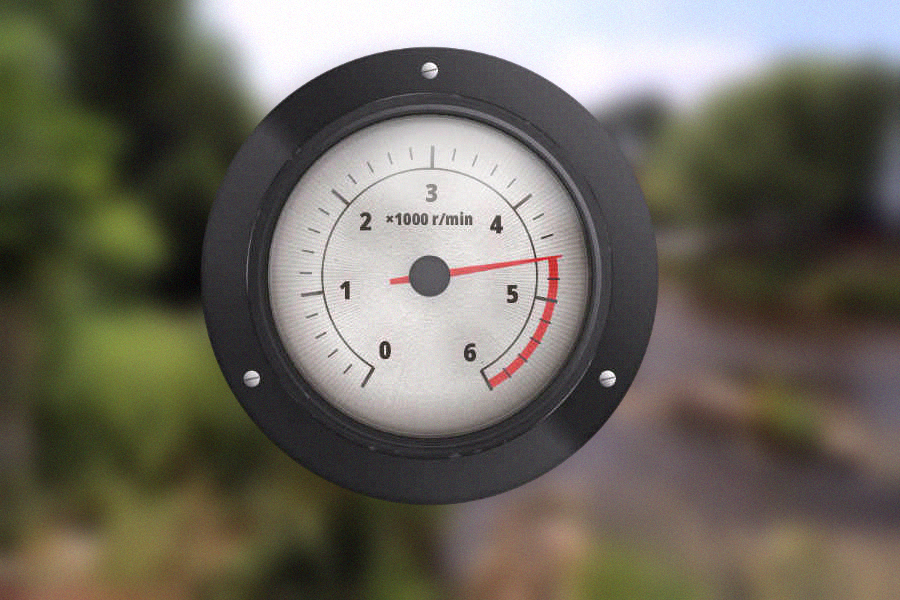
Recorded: 4600 rpm
